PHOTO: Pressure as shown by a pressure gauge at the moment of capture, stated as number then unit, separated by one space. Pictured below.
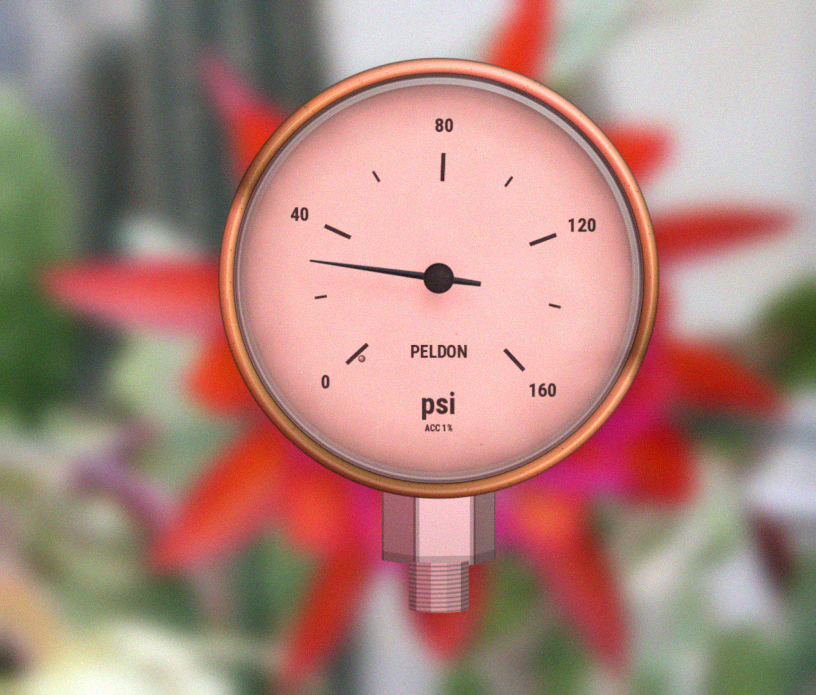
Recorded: 30 psi
